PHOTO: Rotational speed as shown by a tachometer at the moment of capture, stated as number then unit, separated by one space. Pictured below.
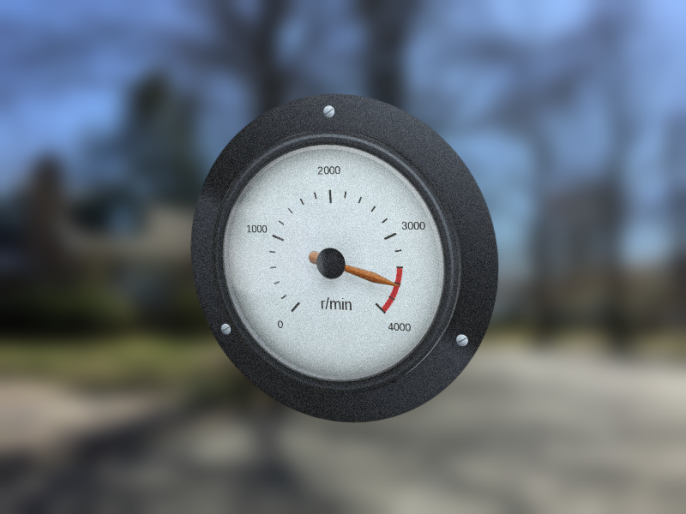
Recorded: 3600 rpm
